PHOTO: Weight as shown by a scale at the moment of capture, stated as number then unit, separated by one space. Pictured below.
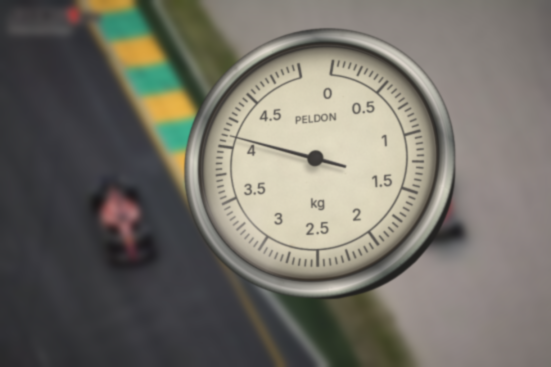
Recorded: 4.1 kg
